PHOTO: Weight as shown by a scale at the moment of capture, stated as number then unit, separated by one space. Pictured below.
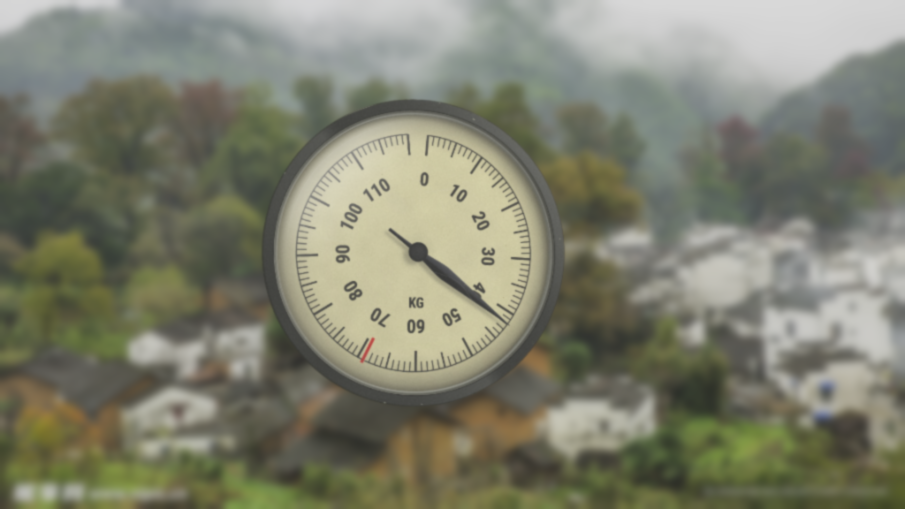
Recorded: 42 kg
